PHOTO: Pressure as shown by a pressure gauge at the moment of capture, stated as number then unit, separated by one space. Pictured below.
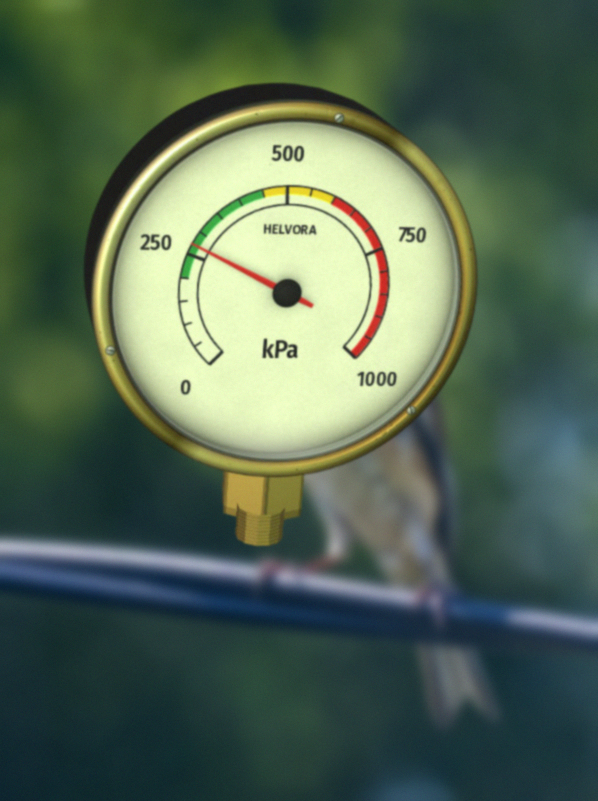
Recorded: 275 kPa
